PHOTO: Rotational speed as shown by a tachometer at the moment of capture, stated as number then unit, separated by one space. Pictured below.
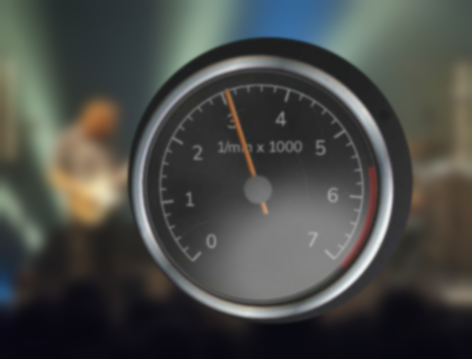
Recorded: 3100 rpm
